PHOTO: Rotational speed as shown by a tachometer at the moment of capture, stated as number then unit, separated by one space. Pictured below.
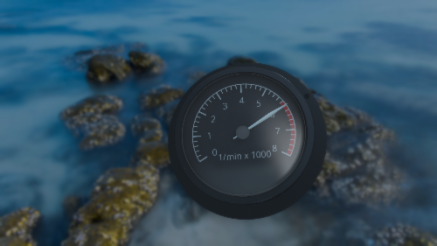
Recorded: 6000 rpm
